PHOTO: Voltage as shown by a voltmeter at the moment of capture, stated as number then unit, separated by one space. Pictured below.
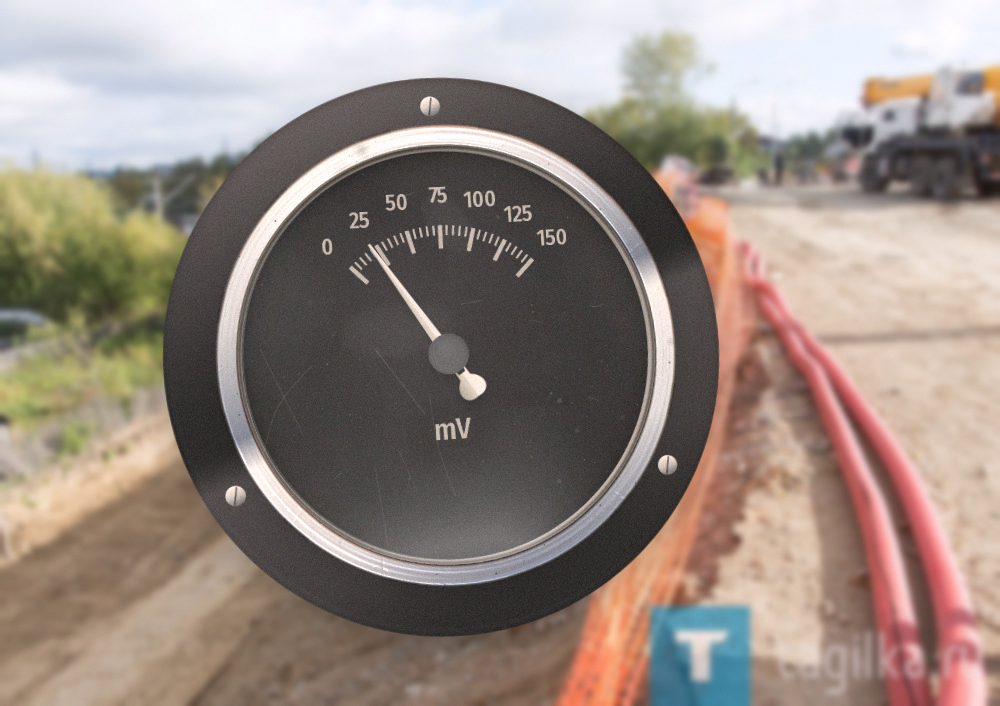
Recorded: 20 mV
